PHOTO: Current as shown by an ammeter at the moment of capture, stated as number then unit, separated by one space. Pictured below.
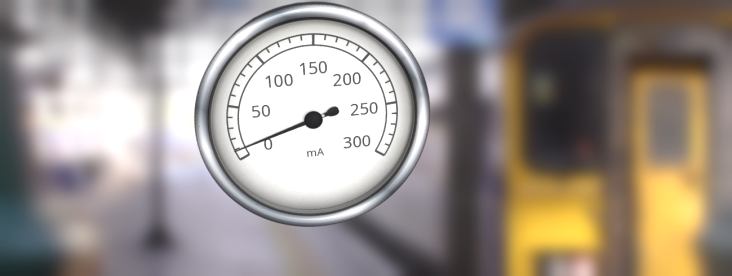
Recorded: 10 mA
